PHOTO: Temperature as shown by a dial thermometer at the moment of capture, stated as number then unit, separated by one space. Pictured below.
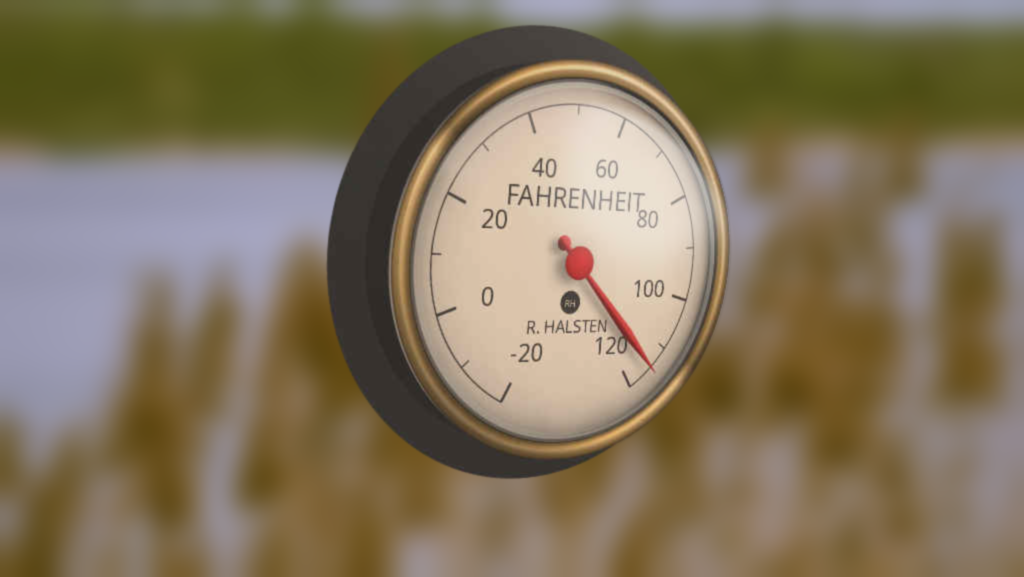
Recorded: 115 °F
